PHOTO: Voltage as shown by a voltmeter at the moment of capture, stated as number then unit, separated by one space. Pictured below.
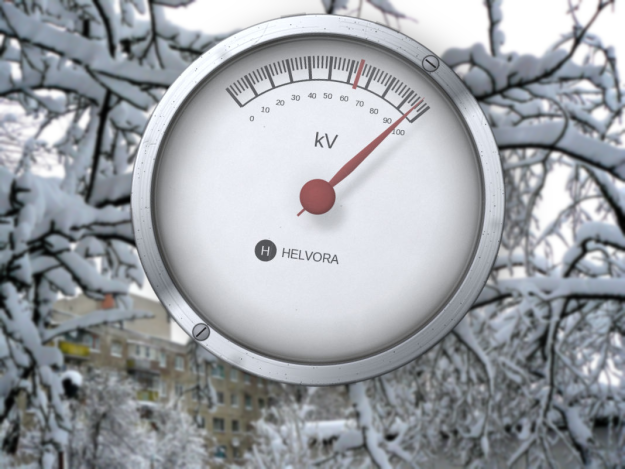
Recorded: 96 kV
